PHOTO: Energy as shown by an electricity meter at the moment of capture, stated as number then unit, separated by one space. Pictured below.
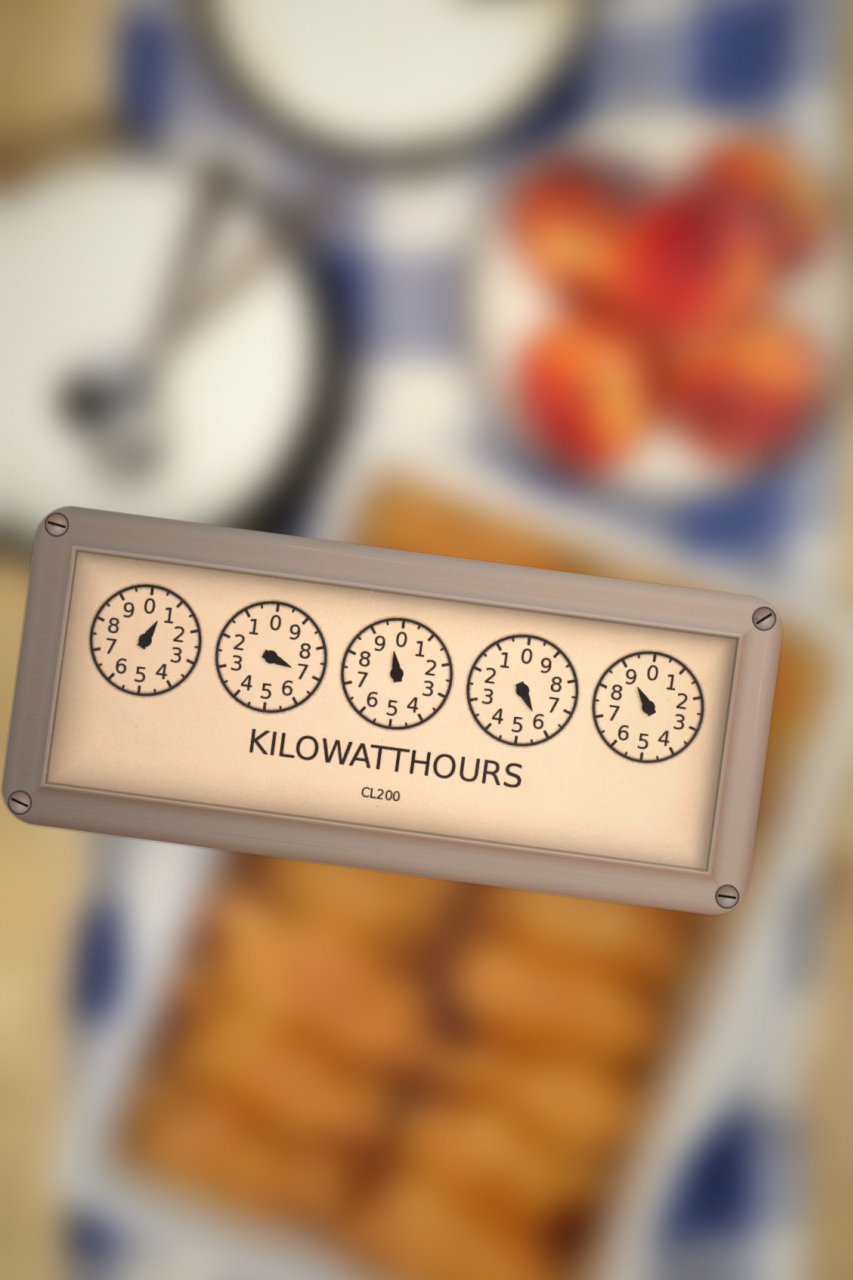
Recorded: 6959 kWh
